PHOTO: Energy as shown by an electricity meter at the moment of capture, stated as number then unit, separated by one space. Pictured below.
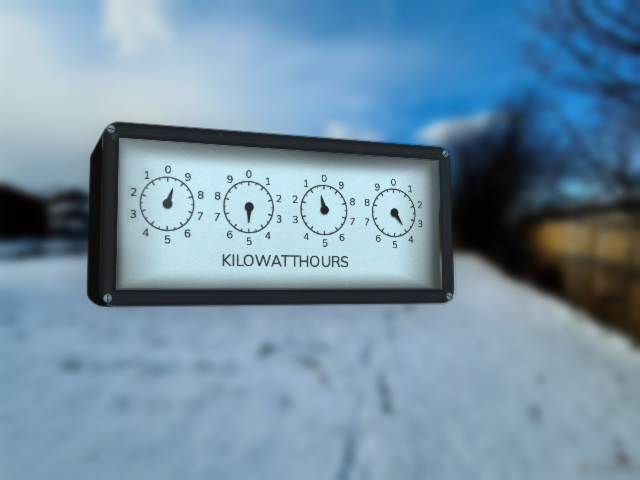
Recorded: 9504 kWh
